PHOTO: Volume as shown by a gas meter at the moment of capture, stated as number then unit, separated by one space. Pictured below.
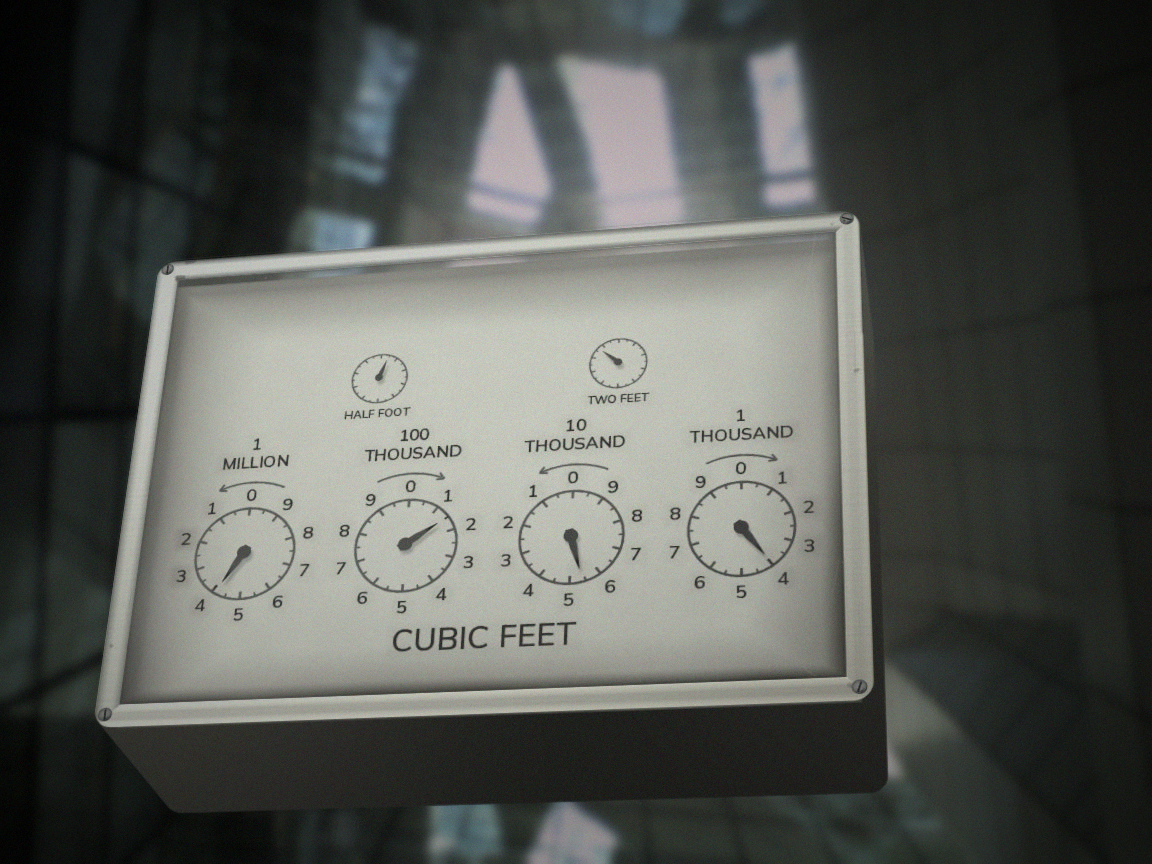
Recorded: 415400 ft³
